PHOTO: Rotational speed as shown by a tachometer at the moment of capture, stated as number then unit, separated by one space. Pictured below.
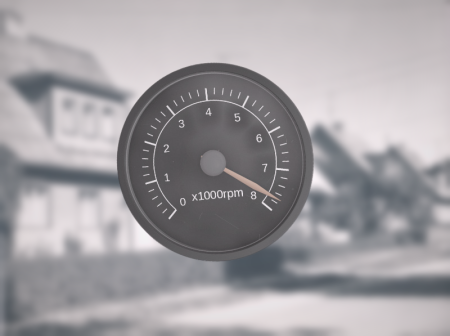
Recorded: 7700 rpm
